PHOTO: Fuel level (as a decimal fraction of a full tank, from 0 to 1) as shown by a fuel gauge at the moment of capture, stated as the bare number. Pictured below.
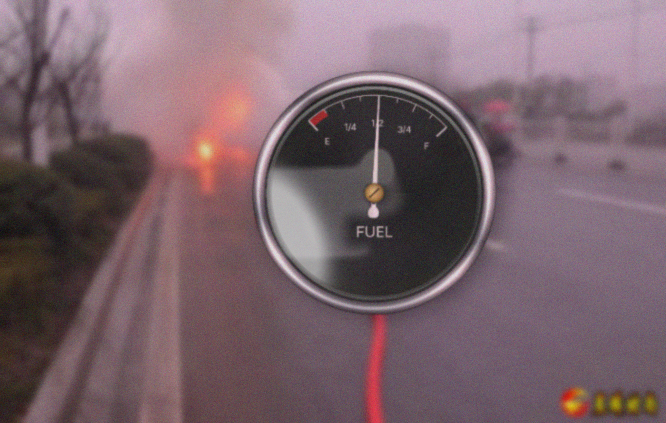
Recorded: 0.5
